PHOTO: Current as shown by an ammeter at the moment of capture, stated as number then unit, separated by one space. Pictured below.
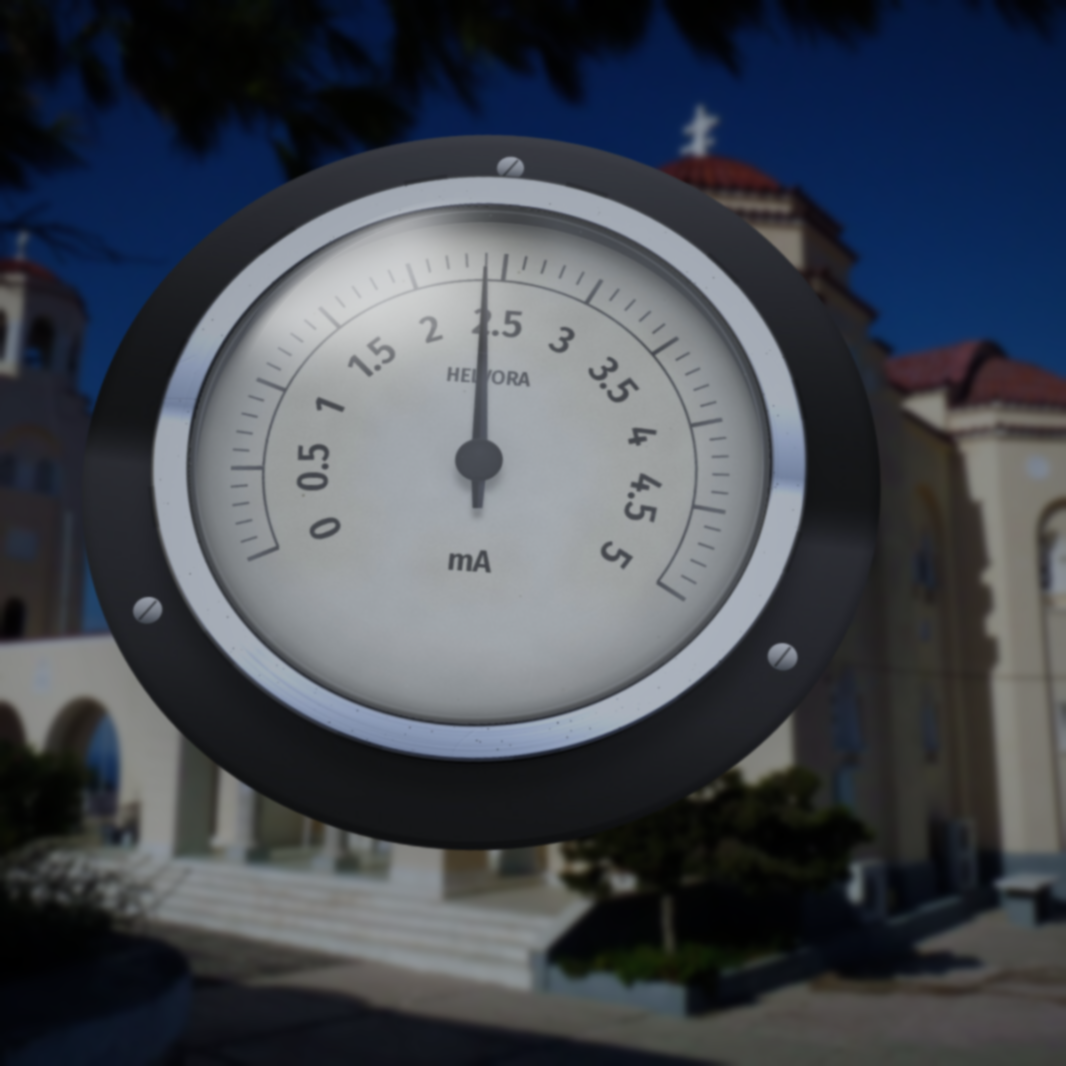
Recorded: 2.4 mA
